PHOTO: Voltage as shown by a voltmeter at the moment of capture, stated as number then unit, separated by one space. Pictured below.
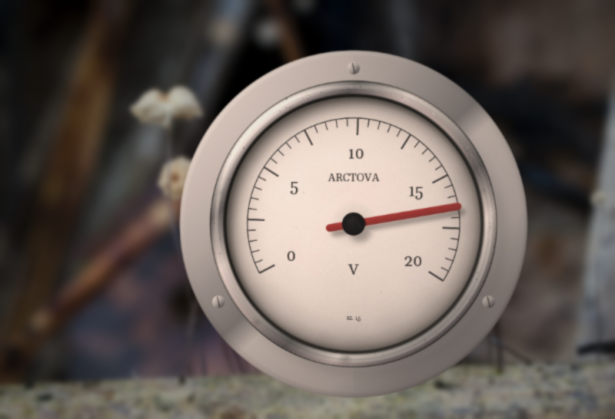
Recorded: 16.5 V
